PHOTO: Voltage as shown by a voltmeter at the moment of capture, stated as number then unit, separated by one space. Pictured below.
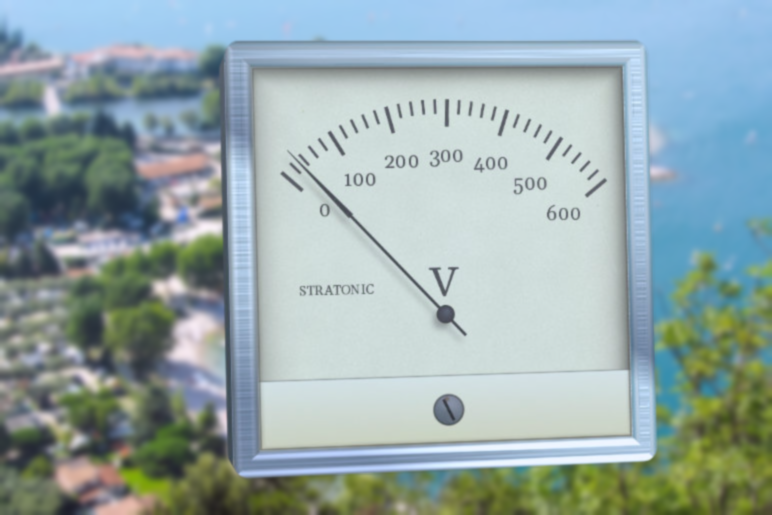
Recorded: 30 V
